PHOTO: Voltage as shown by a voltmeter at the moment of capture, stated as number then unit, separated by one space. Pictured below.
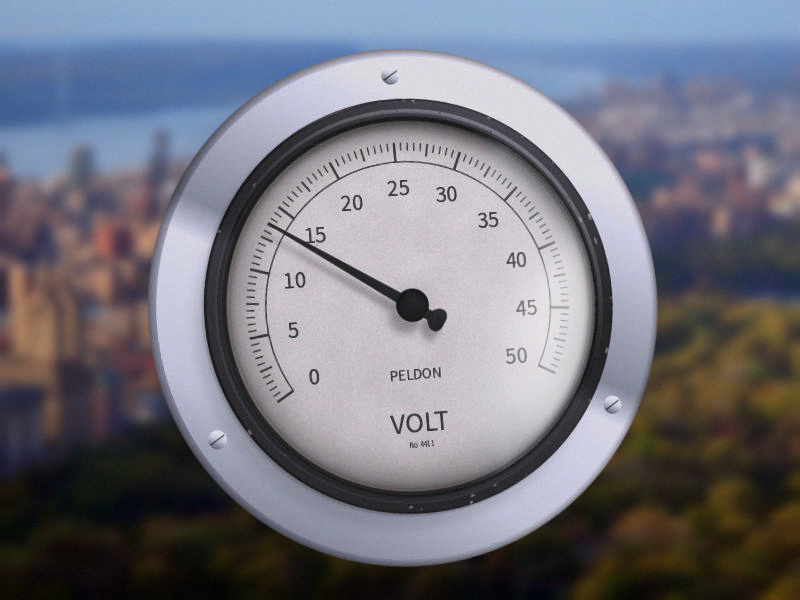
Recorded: 13.5 V
